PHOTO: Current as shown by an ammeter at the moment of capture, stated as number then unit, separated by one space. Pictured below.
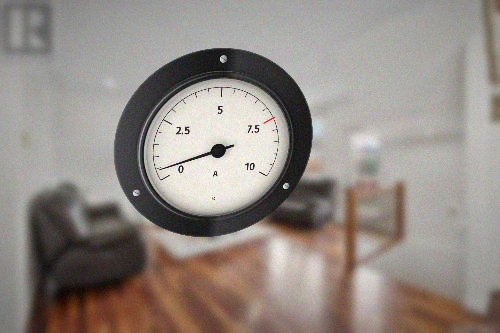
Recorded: 0.5 A
